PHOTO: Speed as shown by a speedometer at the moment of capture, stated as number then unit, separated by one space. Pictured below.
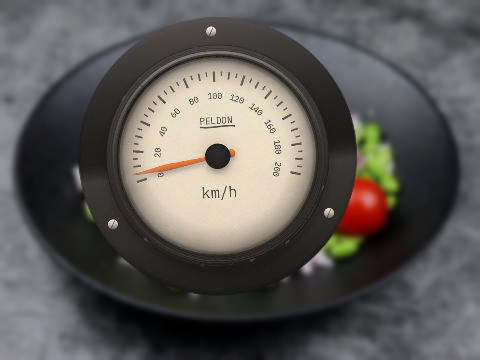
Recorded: 5 km/h
